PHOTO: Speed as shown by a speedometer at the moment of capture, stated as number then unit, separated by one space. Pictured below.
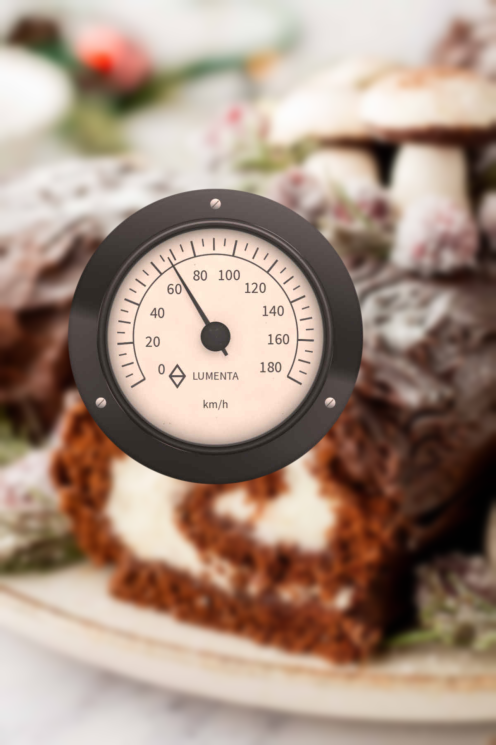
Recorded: 67.5 km/h
